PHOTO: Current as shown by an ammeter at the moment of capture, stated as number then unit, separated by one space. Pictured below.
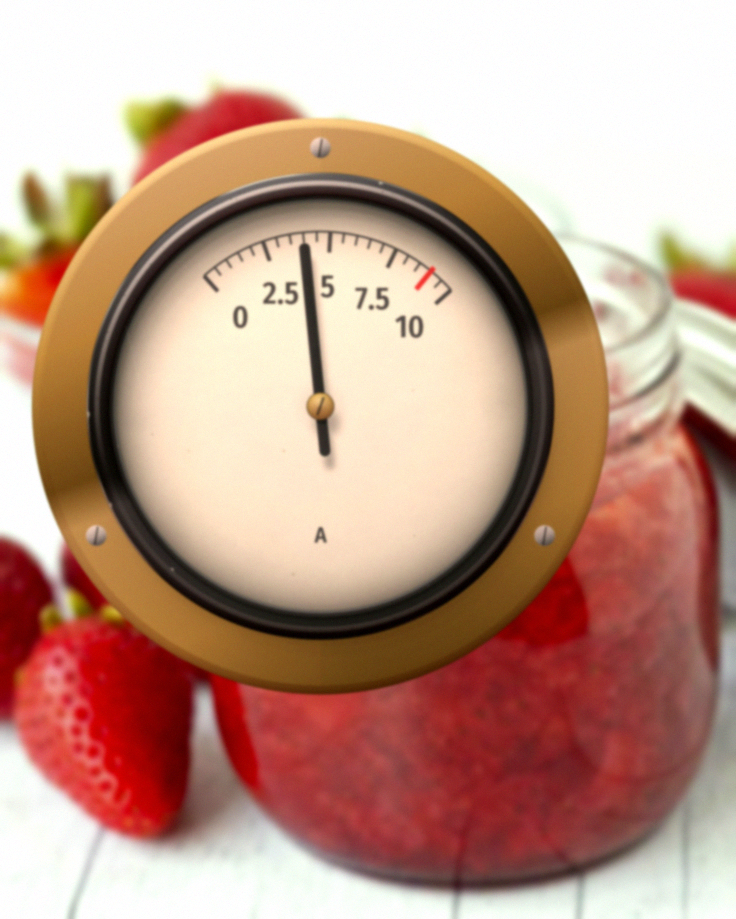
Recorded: 4 A
